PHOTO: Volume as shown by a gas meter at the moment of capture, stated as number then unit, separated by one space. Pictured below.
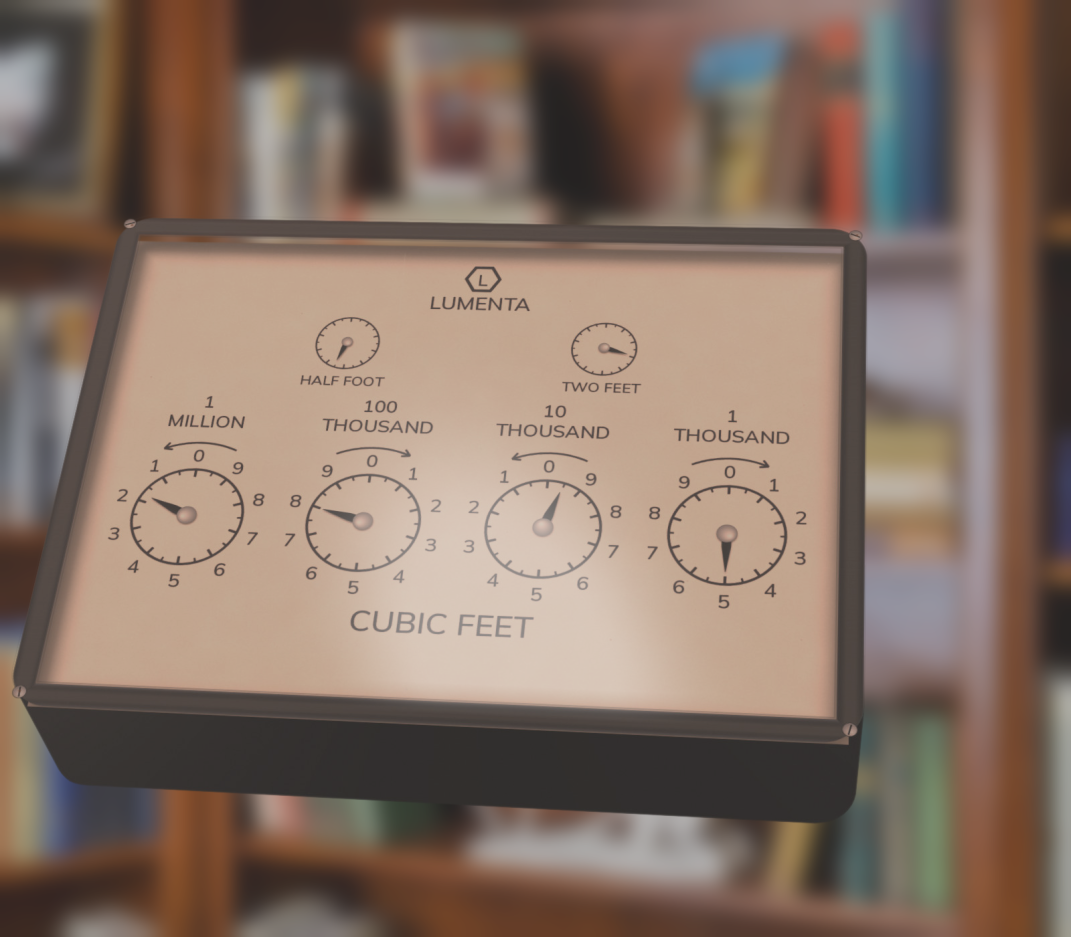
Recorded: 179500 ft³
